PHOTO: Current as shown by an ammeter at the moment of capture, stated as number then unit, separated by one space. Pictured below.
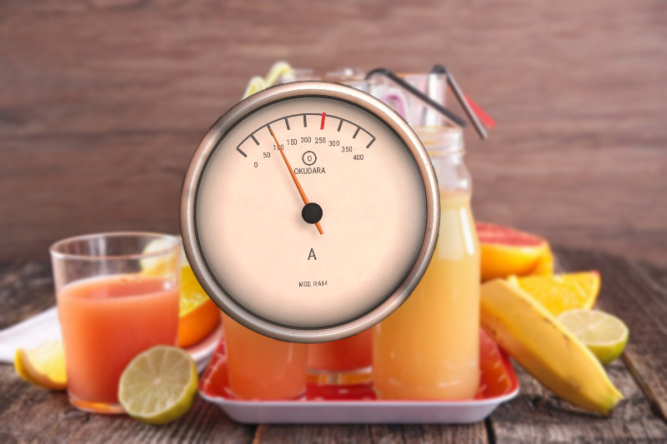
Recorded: 100 A
